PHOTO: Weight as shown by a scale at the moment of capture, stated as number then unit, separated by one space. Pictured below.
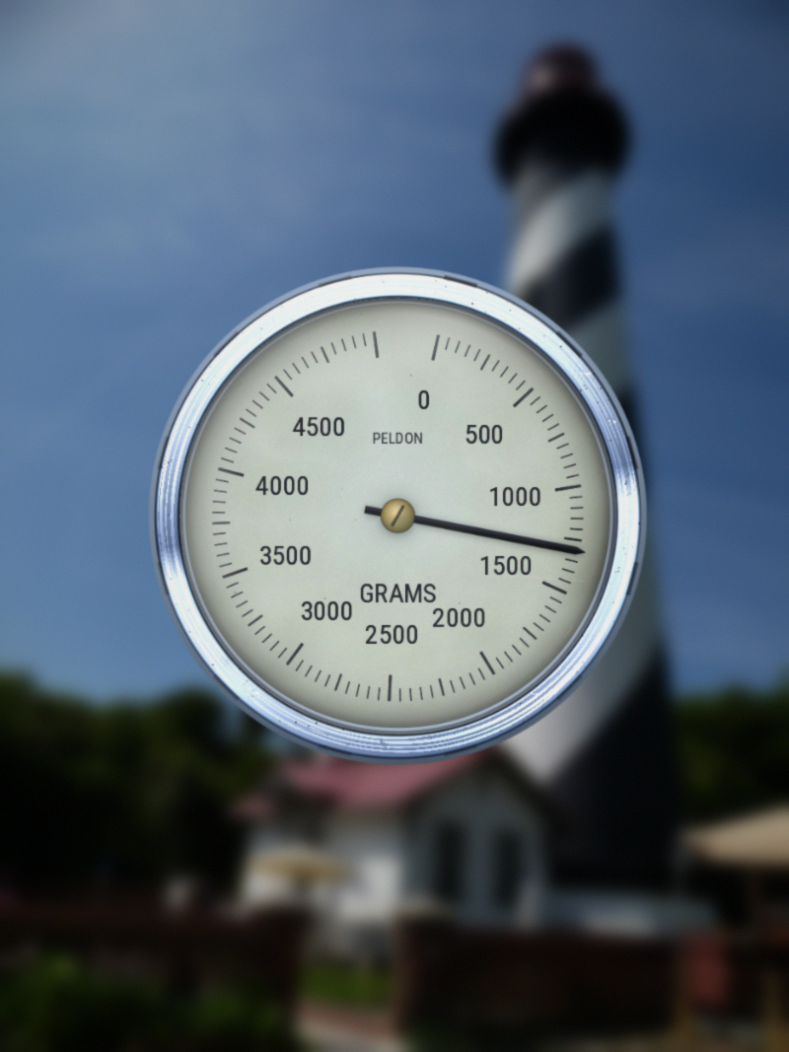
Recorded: 1300 g
